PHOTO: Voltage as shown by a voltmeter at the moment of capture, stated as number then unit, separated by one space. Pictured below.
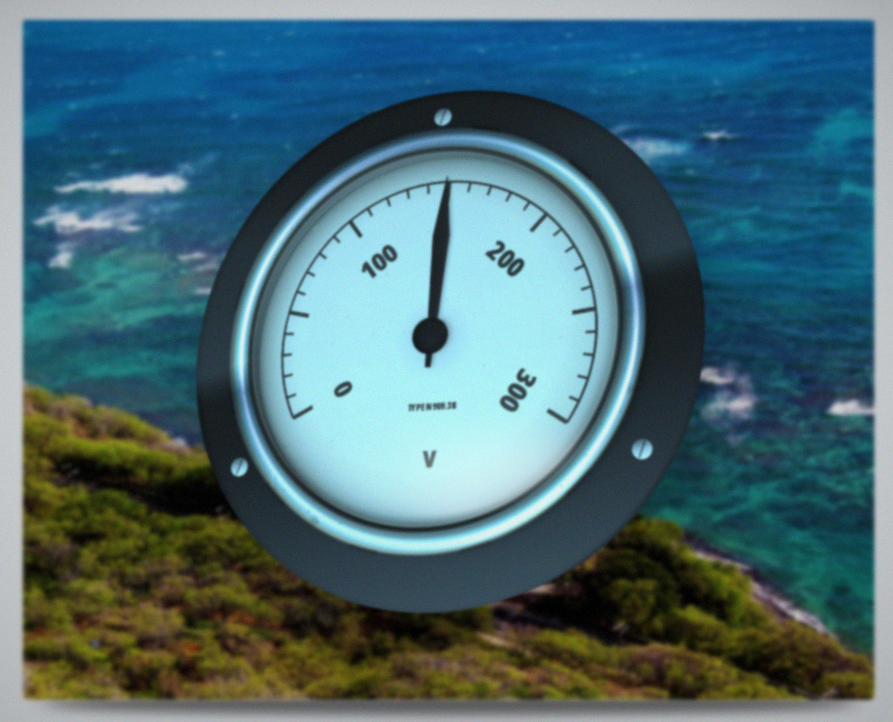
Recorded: 150 V
